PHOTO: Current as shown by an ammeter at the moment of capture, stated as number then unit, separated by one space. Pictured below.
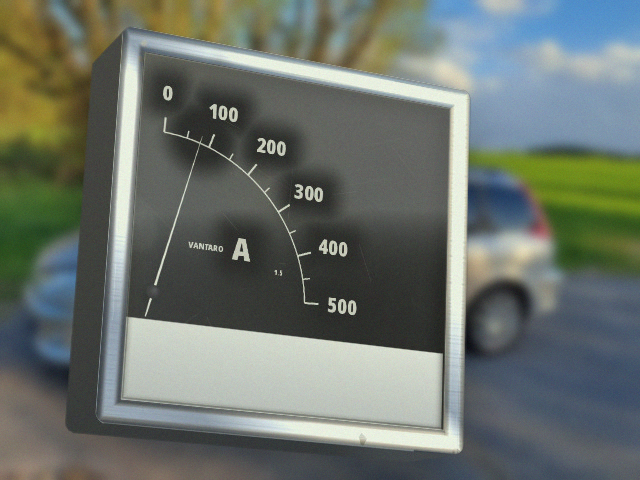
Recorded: 75 A
